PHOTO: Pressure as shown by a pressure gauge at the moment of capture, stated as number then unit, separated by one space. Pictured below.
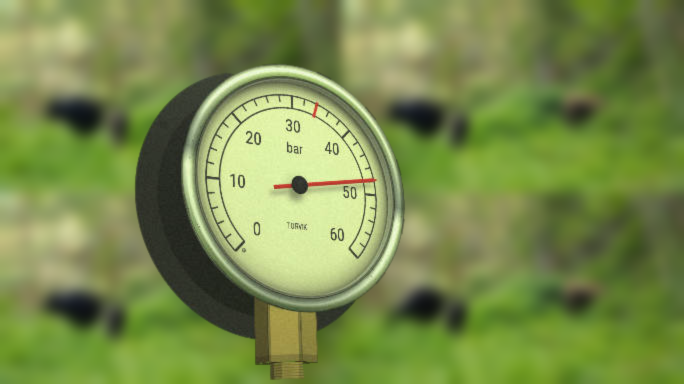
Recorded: 48 bar
